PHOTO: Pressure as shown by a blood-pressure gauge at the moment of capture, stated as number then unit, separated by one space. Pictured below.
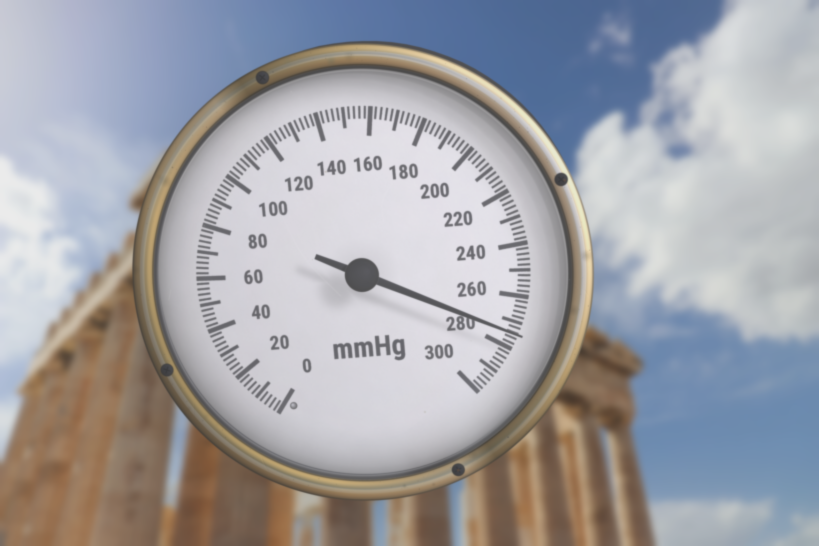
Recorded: 274 mmHg
